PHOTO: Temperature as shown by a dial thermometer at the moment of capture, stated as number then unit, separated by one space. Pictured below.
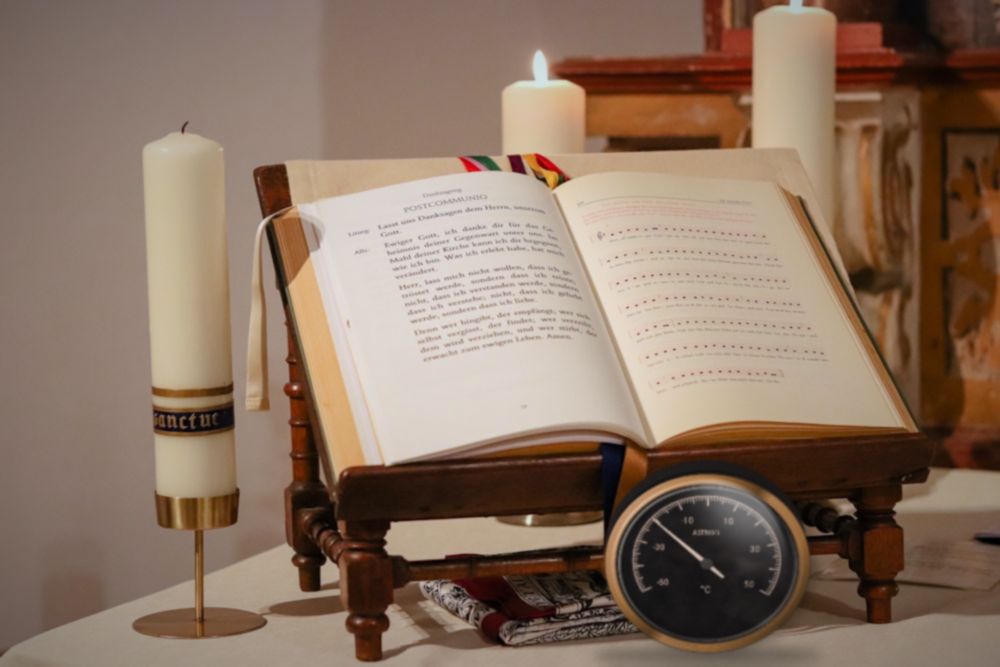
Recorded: -20 °C
